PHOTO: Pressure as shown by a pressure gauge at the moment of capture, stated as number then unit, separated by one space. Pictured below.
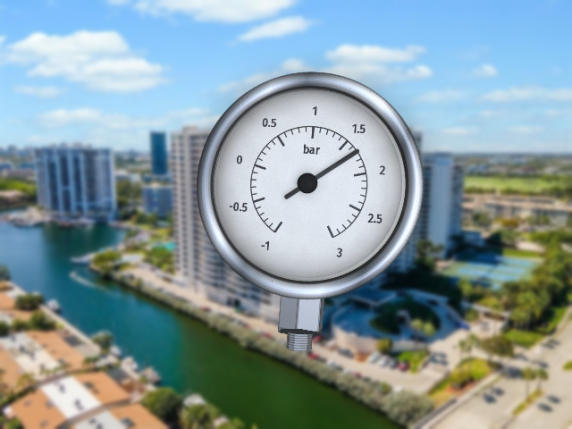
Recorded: 1.7 bar
